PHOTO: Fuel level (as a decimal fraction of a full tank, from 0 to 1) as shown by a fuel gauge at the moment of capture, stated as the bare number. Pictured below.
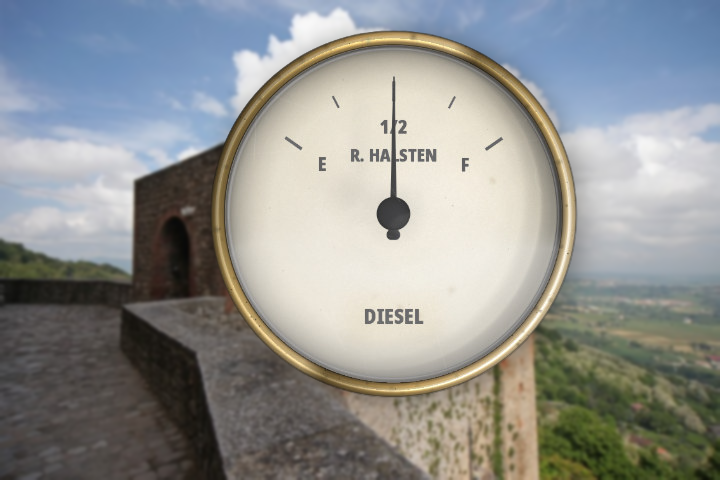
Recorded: 0.5
